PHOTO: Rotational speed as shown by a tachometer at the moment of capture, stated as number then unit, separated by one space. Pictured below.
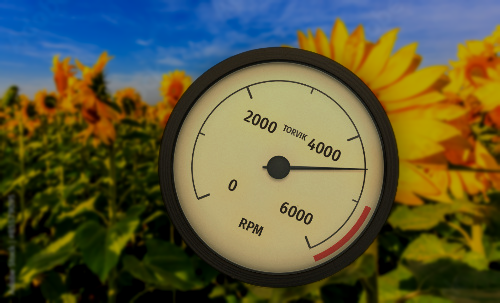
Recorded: 4500 rpm
